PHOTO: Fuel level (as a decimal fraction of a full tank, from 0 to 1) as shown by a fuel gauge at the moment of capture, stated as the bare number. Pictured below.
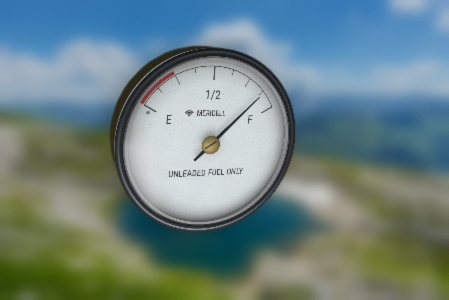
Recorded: 0.875
